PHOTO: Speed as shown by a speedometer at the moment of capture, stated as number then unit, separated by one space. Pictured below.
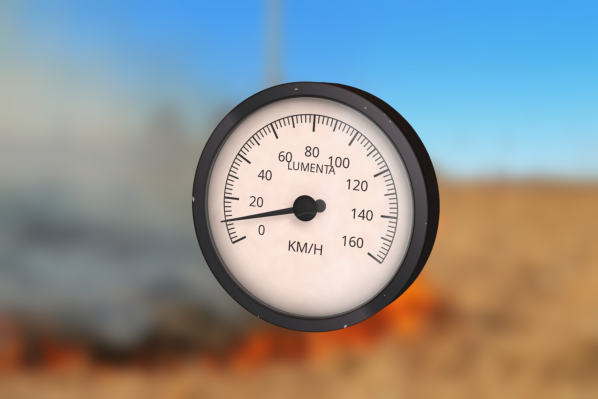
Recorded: 10 km/h
